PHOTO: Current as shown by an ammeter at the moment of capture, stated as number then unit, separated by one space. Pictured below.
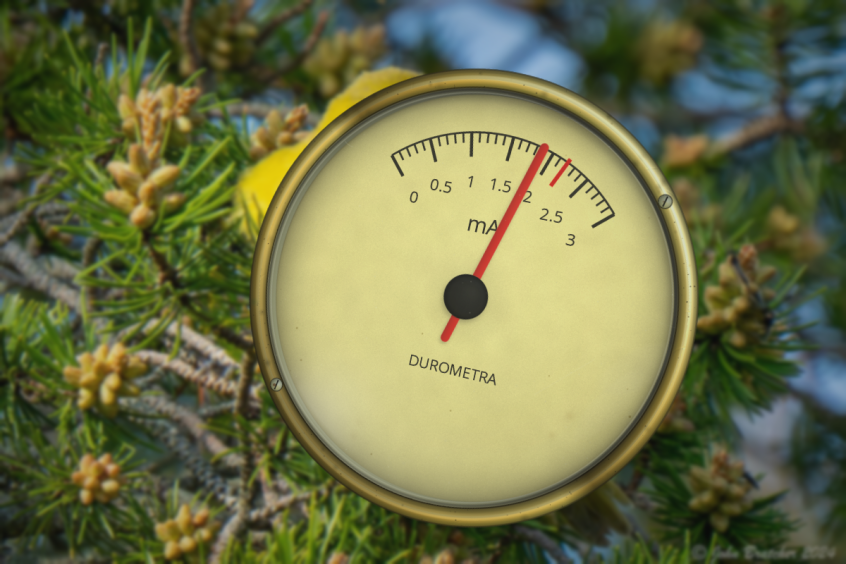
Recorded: 1.9 mA
